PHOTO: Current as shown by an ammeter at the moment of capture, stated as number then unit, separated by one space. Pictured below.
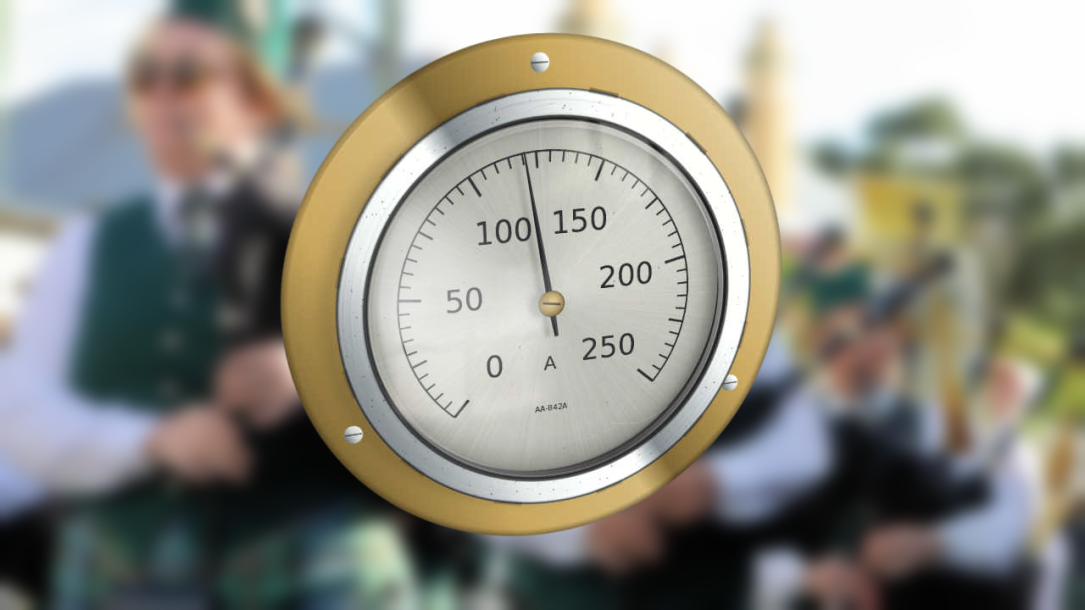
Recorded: 120 A
